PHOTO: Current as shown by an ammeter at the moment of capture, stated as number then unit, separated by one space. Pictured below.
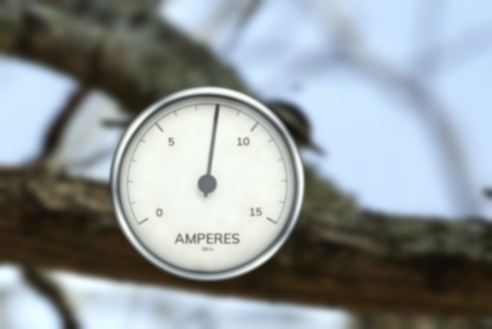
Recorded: 8 A
